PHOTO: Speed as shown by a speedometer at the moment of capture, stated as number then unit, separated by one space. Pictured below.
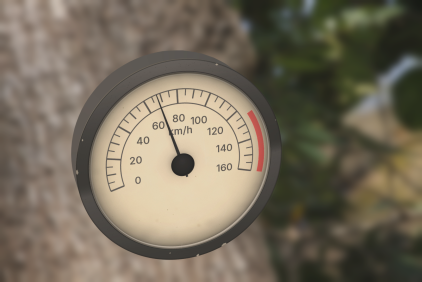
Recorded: 67.5 km/h
